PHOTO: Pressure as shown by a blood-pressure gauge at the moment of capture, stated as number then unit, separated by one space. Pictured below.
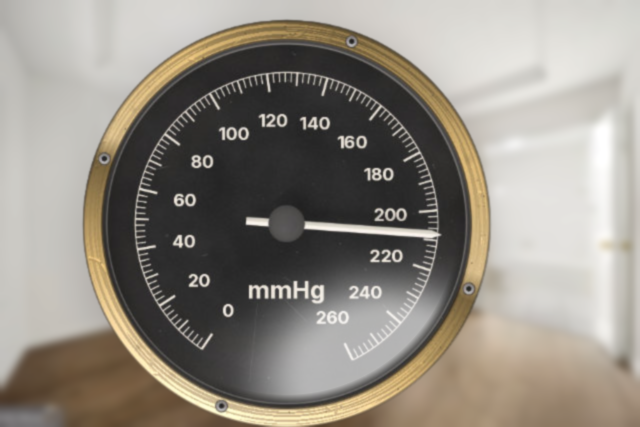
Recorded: 208 mmHg
